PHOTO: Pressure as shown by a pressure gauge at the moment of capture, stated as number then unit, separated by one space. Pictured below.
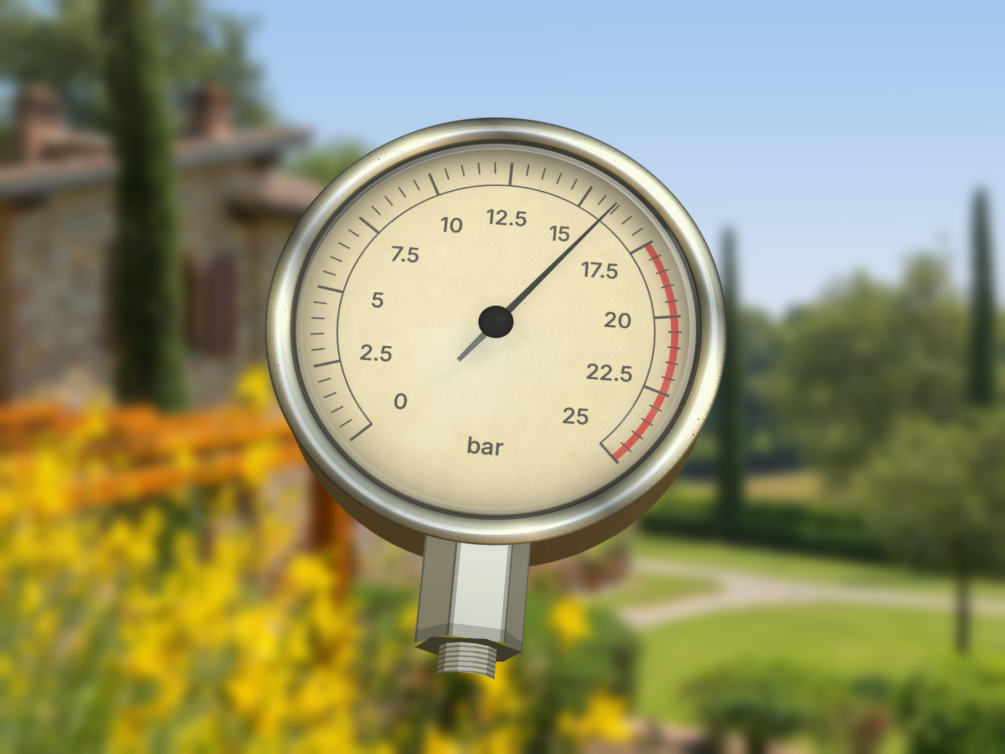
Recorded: 16 bar
